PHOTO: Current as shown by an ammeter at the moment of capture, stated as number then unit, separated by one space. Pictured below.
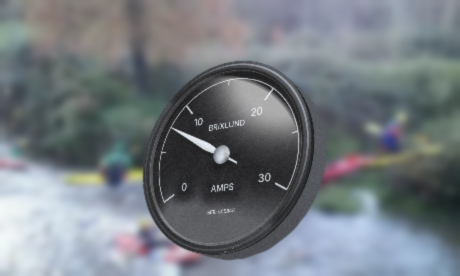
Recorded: 7.5 A
